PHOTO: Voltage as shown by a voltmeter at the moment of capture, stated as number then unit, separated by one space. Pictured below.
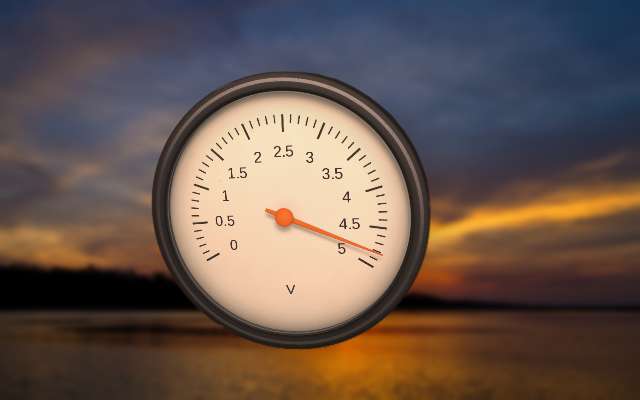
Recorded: 4.8 V
